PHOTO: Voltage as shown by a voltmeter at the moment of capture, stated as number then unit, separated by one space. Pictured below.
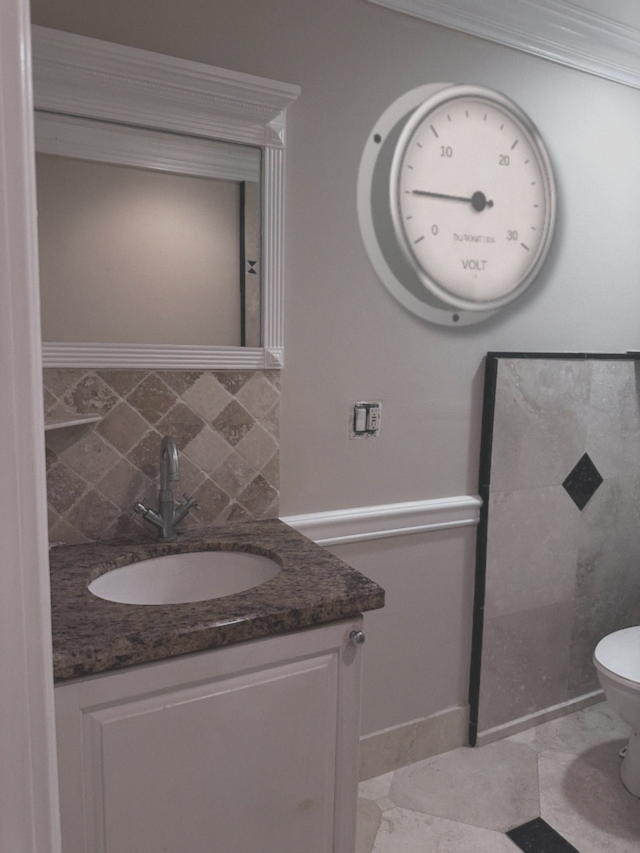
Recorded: 4 V
